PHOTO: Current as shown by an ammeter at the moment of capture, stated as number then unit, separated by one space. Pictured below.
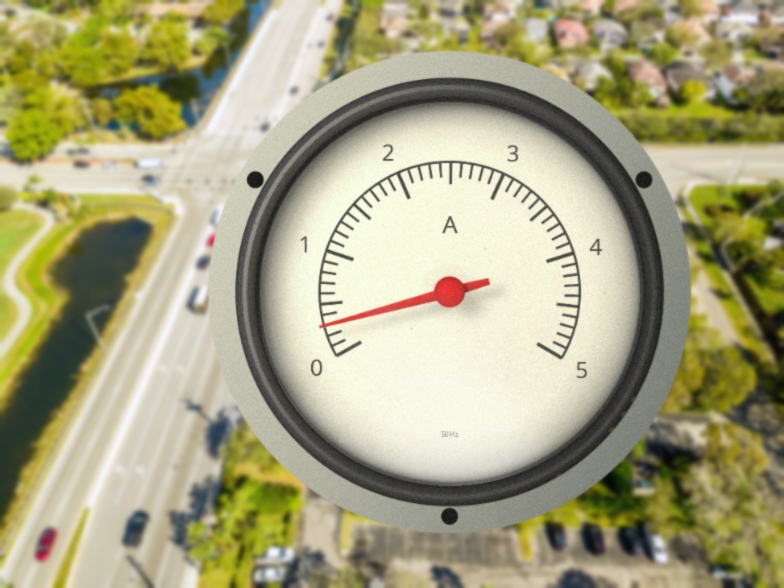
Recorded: 0.3 A
